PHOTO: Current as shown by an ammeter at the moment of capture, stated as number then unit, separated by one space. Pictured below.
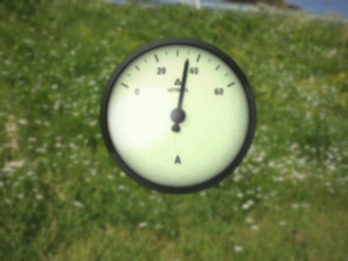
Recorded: 35 A
